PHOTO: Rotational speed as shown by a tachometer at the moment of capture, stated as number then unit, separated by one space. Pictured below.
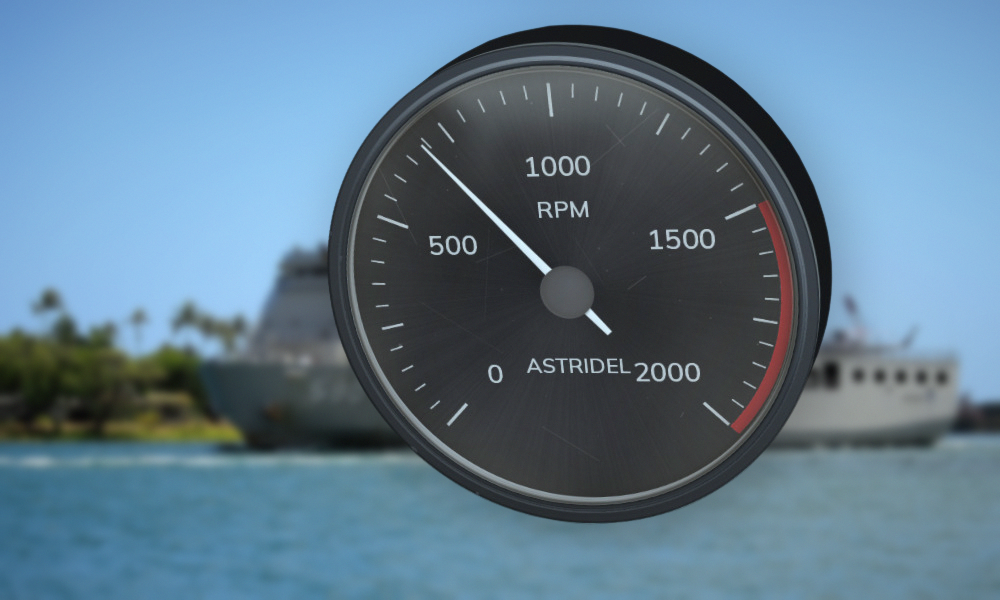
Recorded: 700 rpm
